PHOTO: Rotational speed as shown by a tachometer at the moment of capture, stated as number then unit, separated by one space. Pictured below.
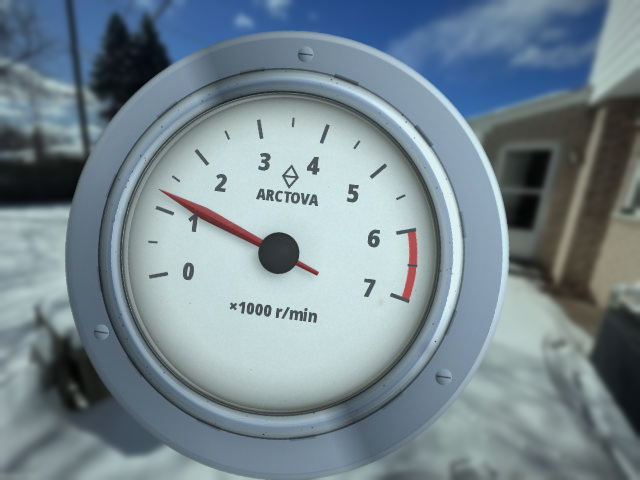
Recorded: 1250 rpm
